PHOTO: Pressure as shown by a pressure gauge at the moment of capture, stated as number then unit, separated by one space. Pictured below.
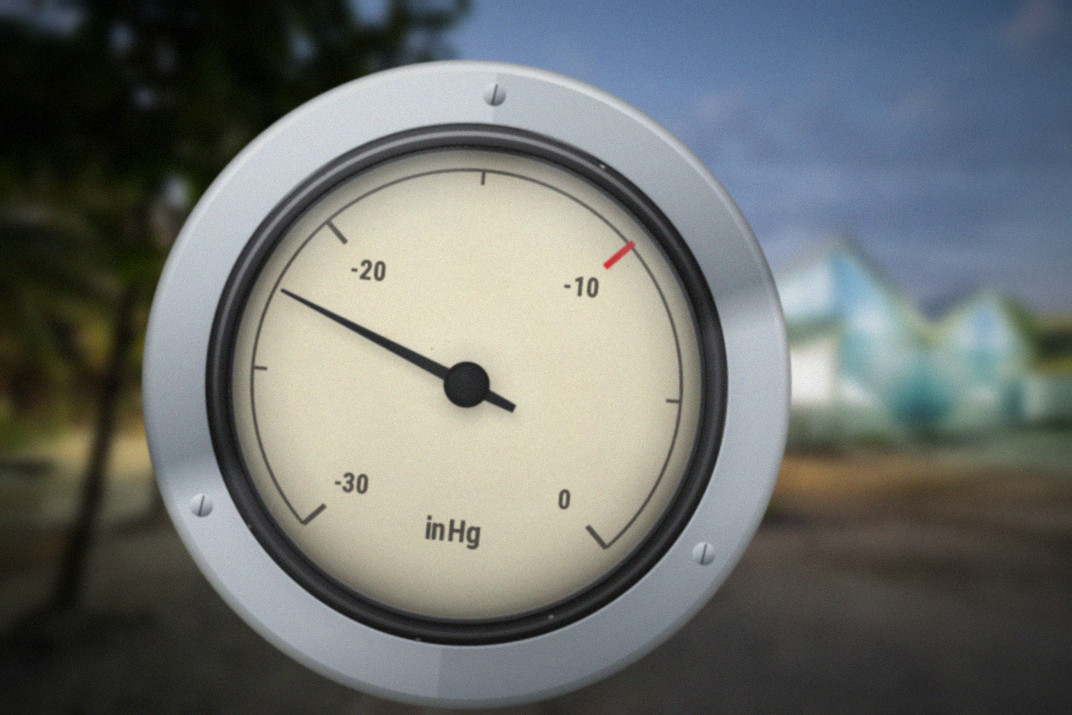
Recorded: -22.5 inHg
